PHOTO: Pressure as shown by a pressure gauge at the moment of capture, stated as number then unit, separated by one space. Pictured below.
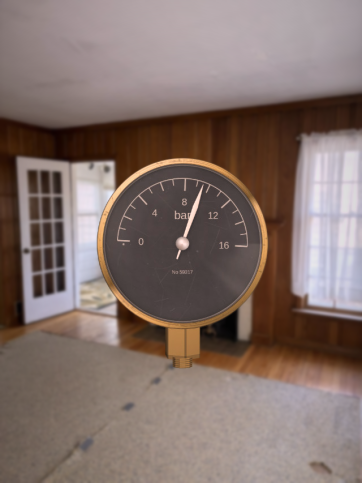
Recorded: 9.5 bar
